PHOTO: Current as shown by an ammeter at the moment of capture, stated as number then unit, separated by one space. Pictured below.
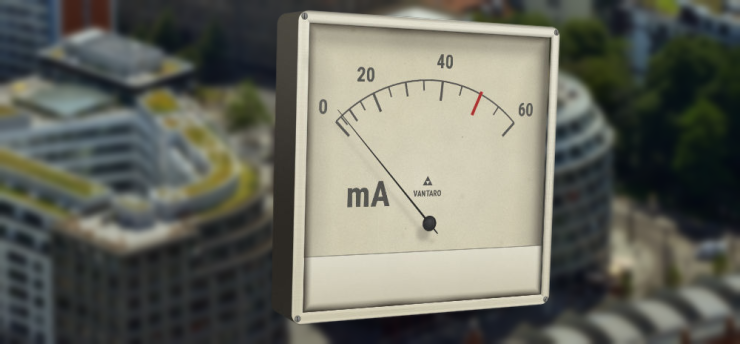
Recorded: 5 mA
